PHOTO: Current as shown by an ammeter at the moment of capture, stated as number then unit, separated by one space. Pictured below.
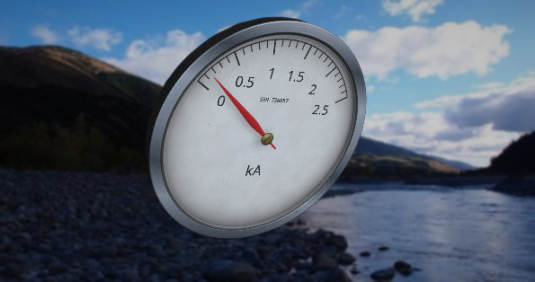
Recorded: 0.15 kA
